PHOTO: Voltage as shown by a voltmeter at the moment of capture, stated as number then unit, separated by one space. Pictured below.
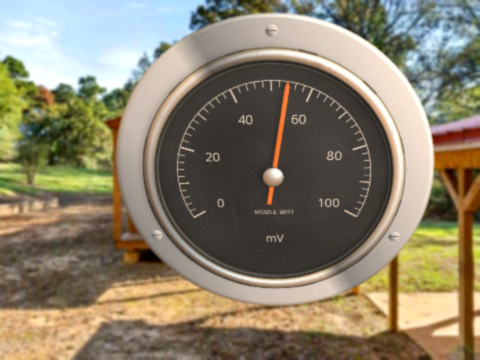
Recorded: 54 mV
